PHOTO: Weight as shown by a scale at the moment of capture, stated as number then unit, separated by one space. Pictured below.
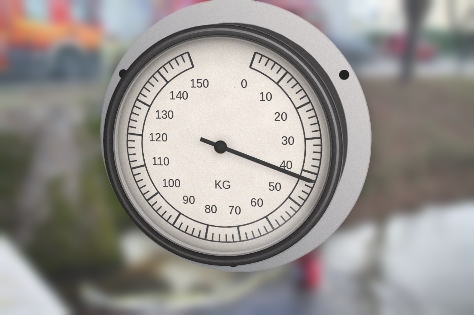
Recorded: 42 kg
